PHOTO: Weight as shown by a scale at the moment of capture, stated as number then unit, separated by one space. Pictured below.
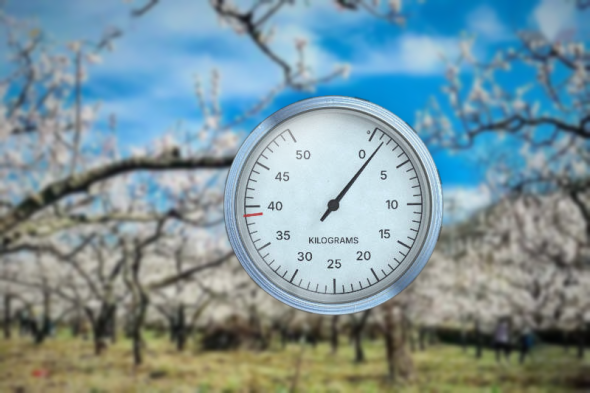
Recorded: 1.5 kg
